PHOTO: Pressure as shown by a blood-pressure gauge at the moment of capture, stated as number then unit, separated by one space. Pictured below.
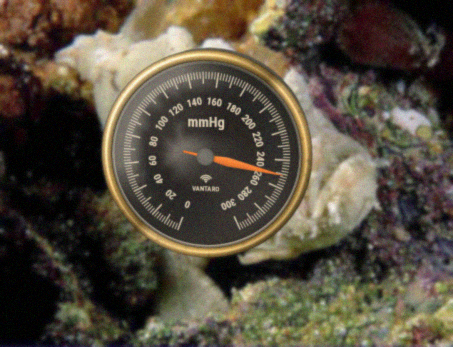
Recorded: 250 mmHg
